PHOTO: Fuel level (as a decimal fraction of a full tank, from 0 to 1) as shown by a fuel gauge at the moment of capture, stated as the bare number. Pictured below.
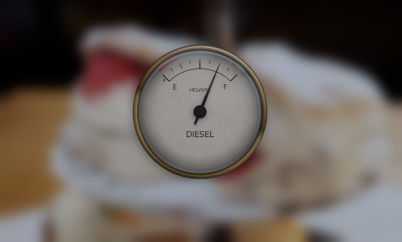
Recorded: 0.75
